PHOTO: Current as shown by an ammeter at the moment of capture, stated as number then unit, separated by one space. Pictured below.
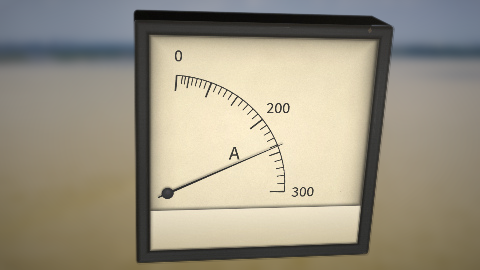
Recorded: 240 A
